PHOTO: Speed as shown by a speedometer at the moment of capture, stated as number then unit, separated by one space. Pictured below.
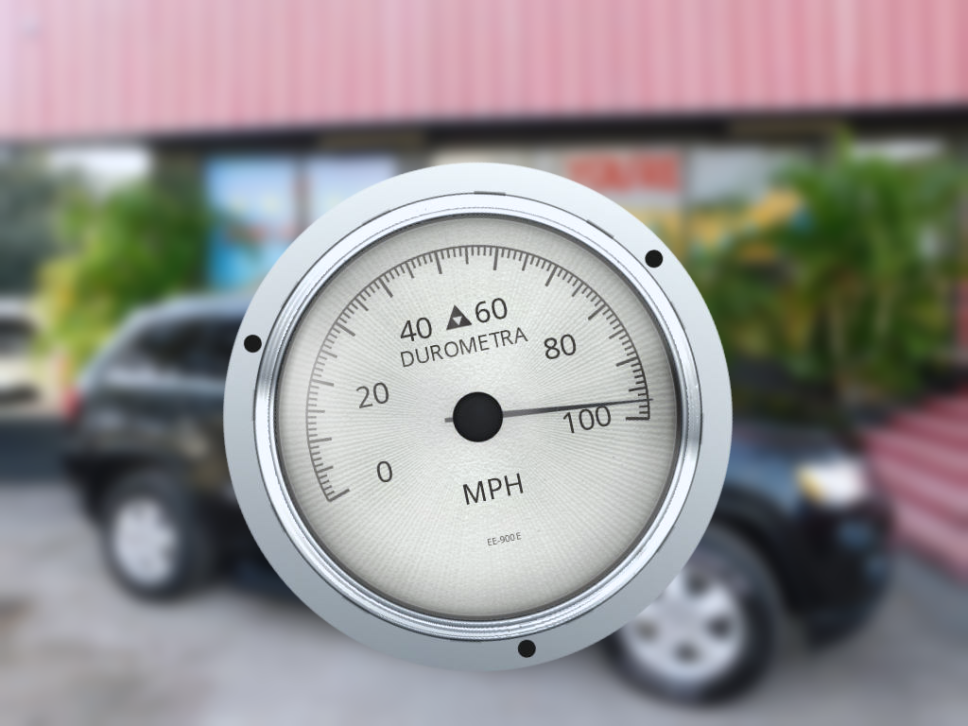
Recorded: 97 mph
